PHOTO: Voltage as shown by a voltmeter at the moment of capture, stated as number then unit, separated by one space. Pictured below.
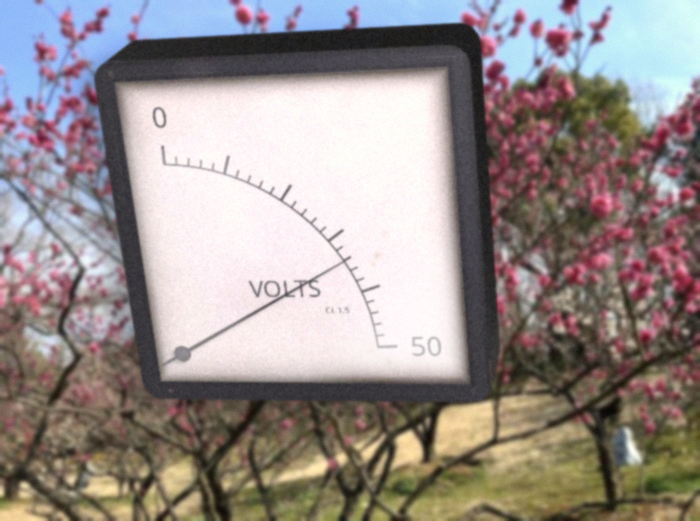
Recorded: 34 V
